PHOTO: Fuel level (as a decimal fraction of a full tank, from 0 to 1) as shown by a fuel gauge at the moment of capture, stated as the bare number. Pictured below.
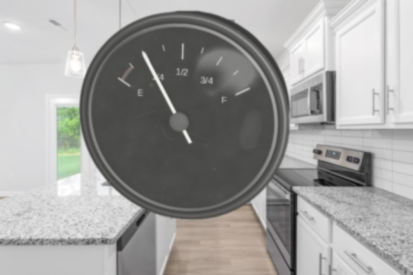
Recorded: 0.25
